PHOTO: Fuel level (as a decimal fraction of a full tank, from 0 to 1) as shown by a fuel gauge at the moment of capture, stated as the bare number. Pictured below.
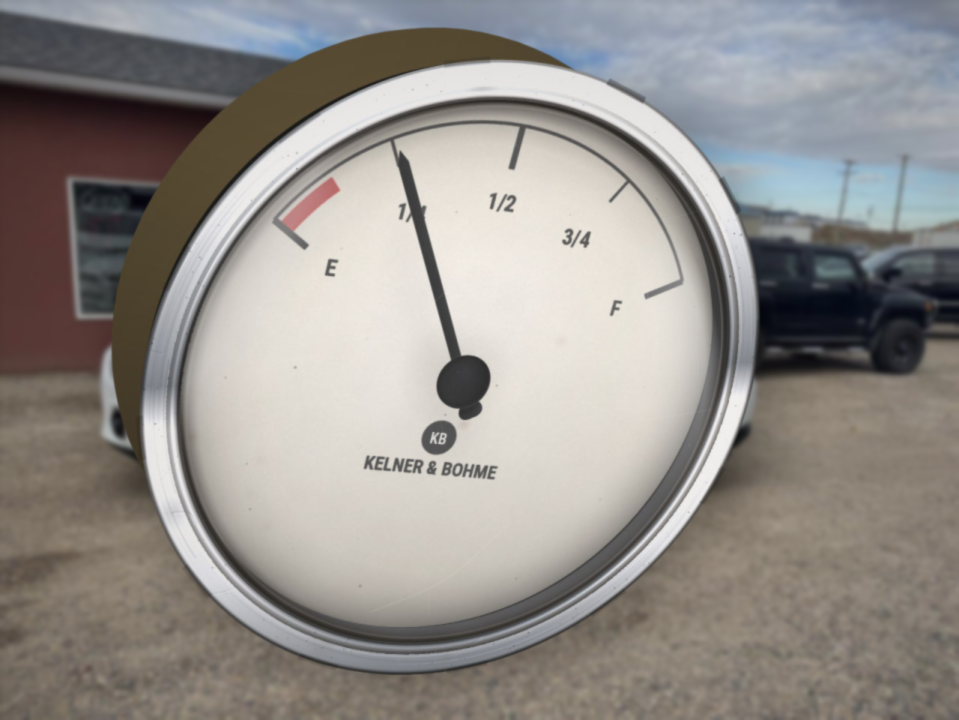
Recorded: 0.25
